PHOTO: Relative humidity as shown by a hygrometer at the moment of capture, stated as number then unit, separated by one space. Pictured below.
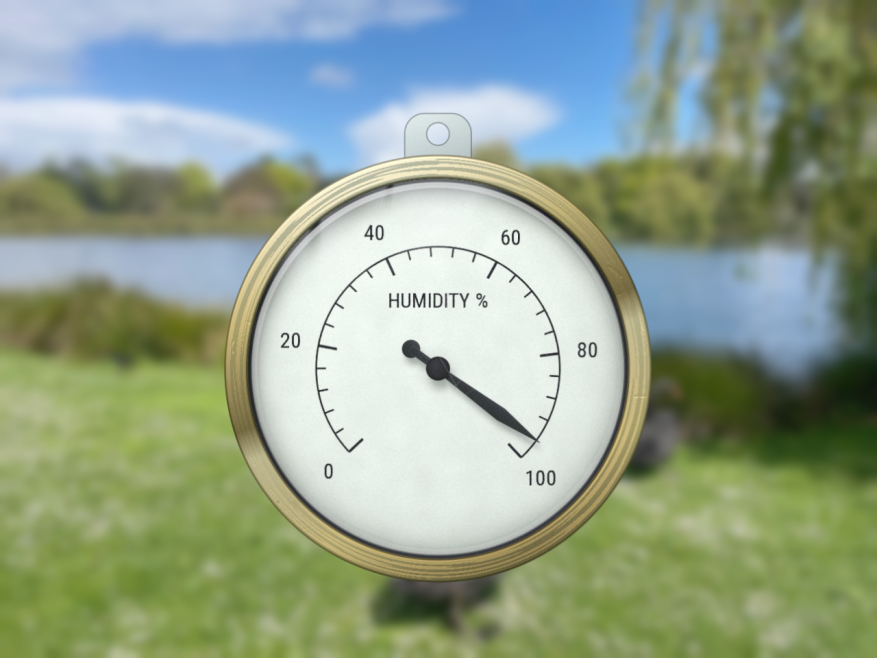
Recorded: 96 %
